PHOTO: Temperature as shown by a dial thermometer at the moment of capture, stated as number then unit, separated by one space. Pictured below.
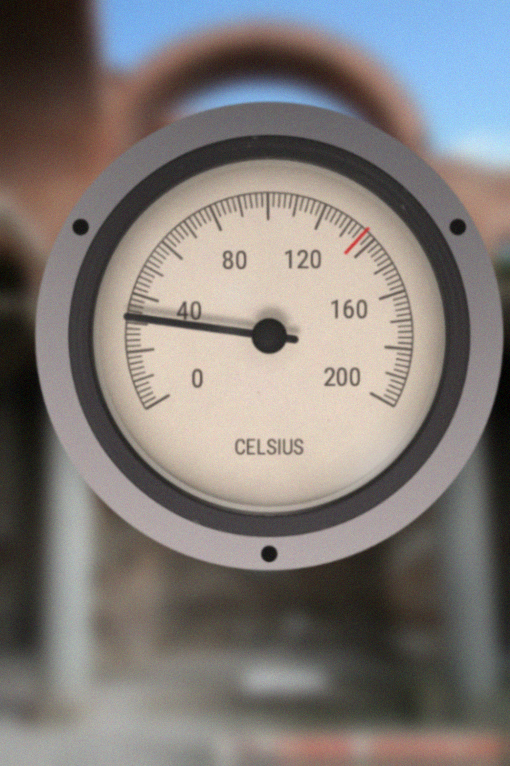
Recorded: 32 °C
